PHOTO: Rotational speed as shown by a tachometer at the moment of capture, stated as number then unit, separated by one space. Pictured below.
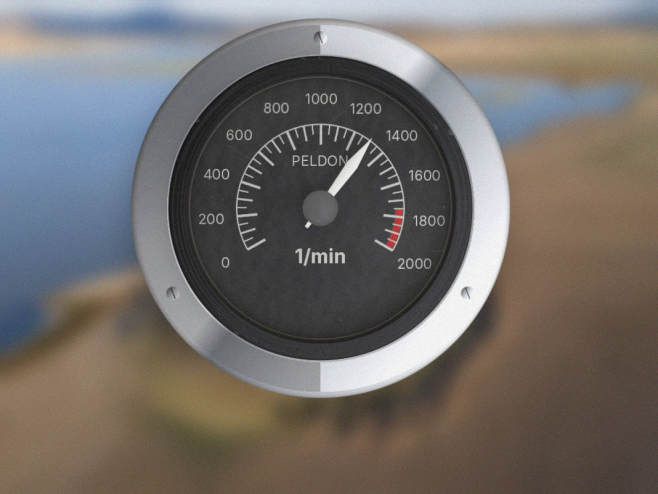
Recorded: 1300 rpm
